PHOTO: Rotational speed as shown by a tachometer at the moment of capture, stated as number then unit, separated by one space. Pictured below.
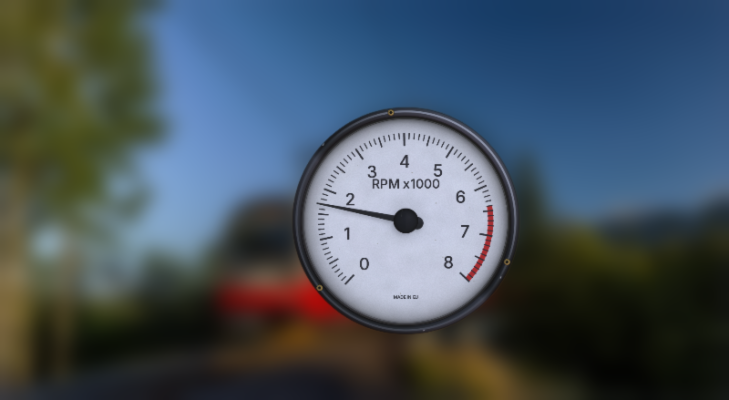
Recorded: 1700 rpm
